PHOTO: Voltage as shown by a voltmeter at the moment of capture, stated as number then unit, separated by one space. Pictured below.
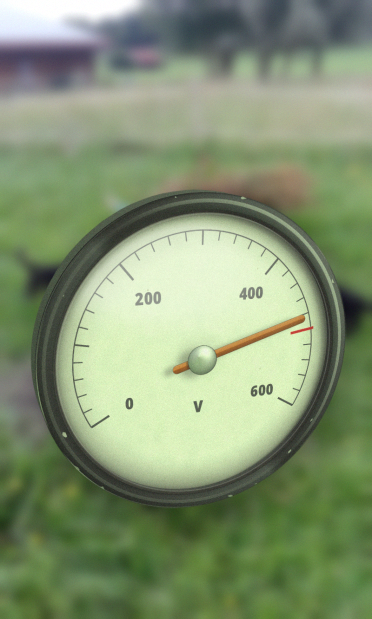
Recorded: 480 V
